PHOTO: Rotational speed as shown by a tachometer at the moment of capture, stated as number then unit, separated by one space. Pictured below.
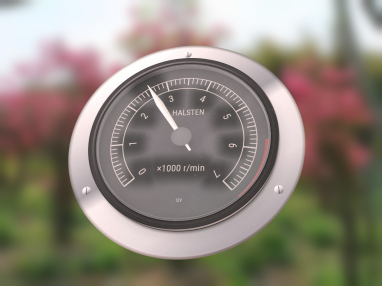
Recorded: 2600 rpm
